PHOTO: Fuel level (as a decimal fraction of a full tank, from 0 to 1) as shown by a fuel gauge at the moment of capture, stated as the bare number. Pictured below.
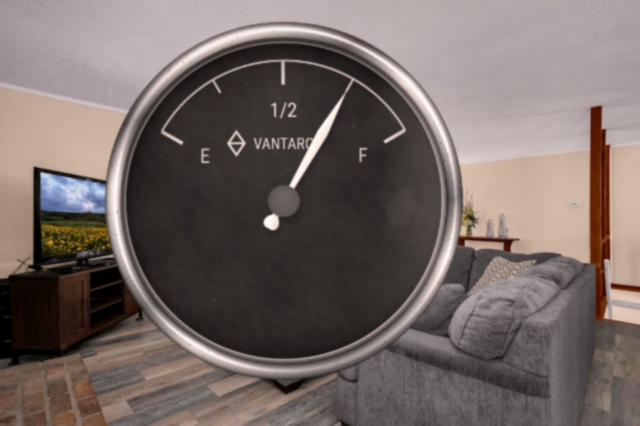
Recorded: 0.75
